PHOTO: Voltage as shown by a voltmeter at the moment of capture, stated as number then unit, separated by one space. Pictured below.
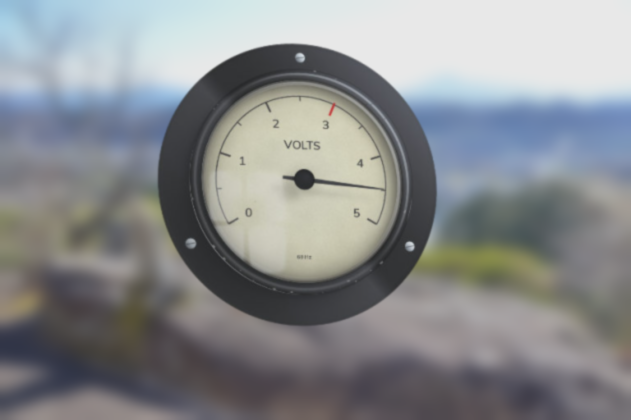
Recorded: 4.5 V
